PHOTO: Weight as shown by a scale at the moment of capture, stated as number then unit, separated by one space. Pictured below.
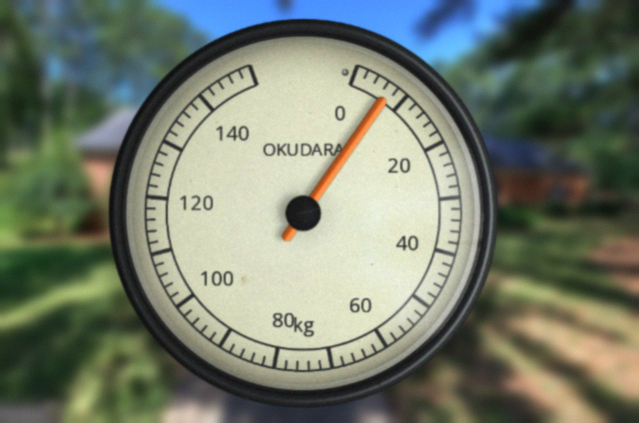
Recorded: 7 kg
